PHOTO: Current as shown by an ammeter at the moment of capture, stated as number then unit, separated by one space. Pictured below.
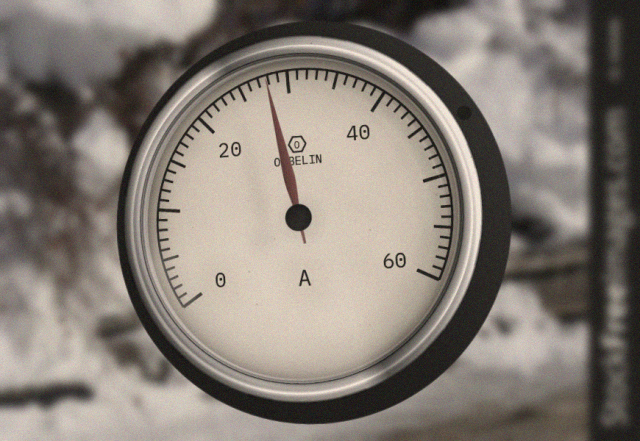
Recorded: 28 A
